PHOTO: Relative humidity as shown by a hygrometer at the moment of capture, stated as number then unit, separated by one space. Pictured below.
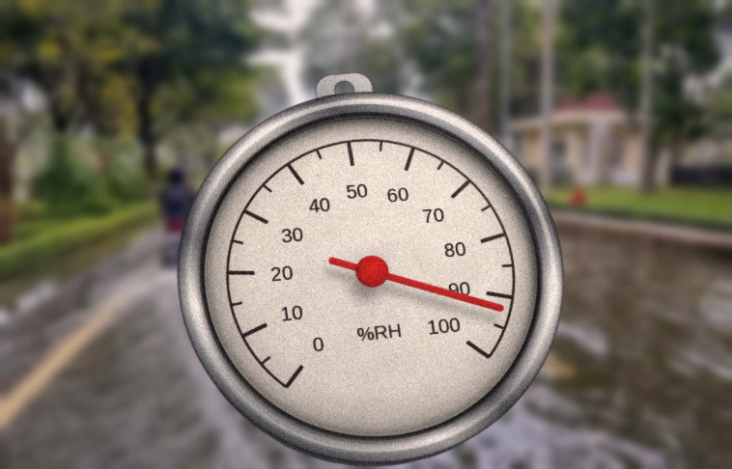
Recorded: 92.5 %
